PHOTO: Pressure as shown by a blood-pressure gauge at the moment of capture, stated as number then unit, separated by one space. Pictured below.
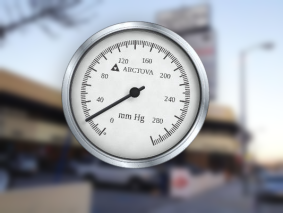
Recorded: 20 mmHg
